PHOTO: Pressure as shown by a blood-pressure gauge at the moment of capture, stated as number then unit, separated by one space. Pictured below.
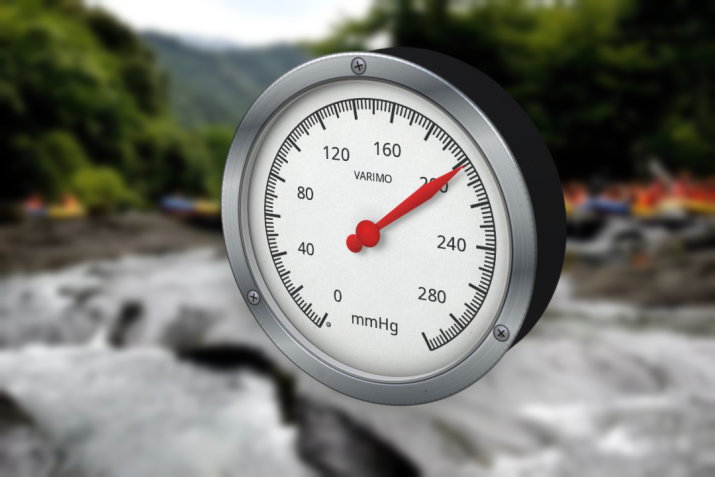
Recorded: 202 mmHg
